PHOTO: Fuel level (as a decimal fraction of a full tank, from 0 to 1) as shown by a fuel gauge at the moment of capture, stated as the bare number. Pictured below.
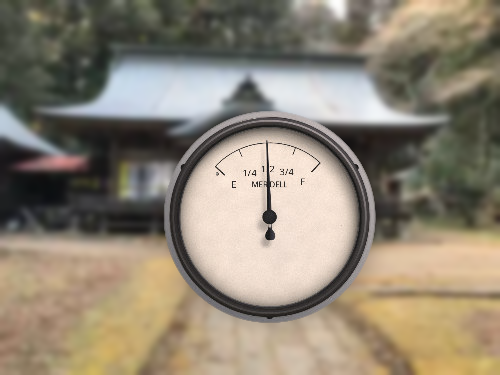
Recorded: 0.5
